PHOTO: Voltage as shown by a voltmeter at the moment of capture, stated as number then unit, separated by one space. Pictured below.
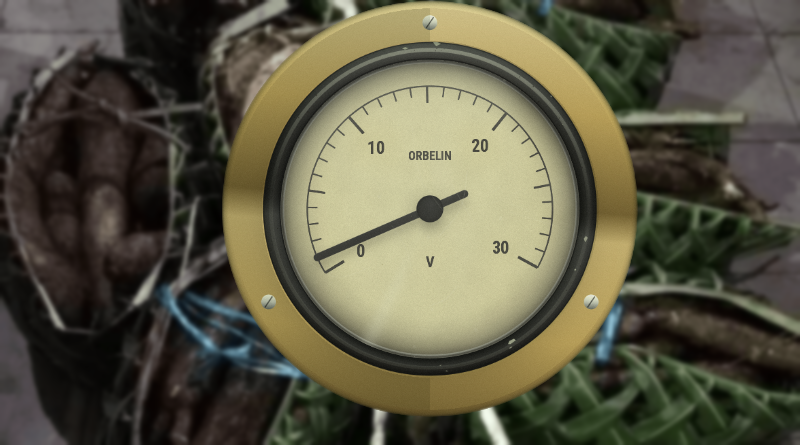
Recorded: 1 V
